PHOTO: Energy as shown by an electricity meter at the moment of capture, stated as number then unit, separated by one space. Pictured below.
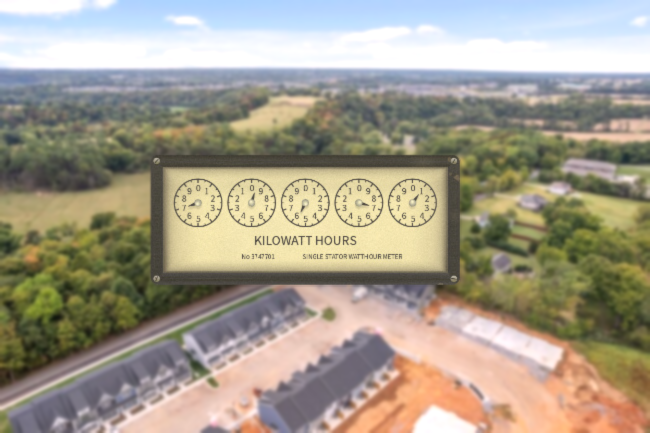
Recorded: 69571 kWh
